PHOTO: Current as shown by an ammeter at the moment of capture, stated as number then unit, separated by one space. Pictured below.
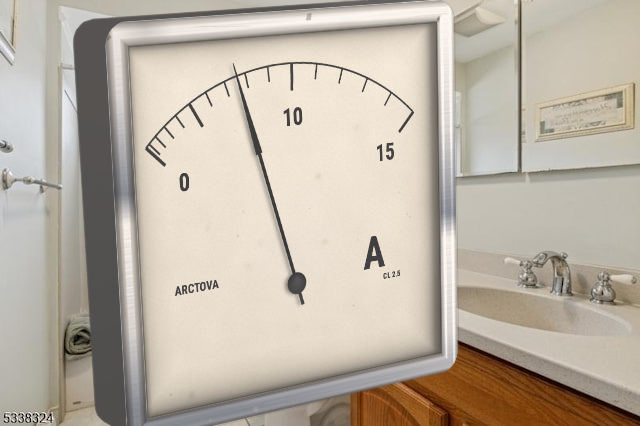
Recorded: 7.5 A
